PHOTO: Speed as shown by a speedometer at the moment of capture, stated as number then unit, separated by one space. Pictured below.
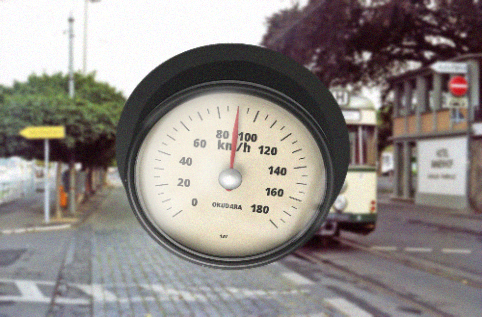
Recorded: 90 km/h
